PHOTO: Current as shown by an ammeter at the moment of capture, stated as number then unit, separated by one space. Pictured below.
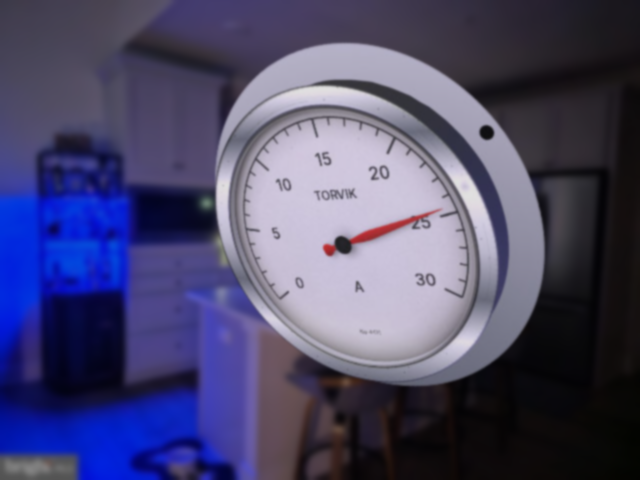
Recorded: 24.5 A
